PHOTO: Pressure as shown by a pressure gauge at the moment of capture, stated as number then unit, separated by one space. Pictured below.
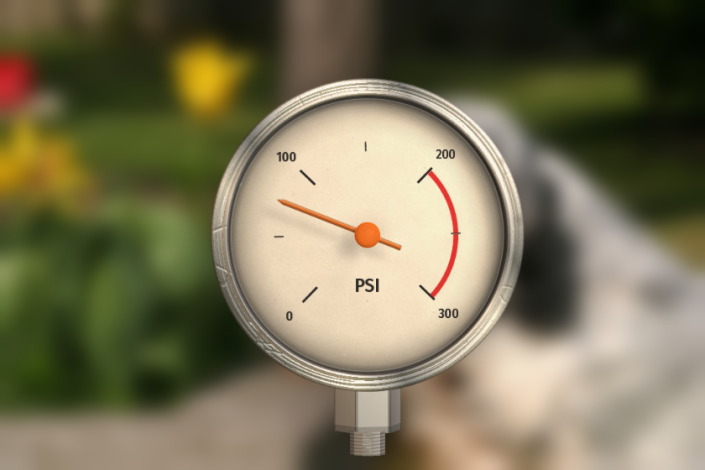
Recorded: 75 psi
